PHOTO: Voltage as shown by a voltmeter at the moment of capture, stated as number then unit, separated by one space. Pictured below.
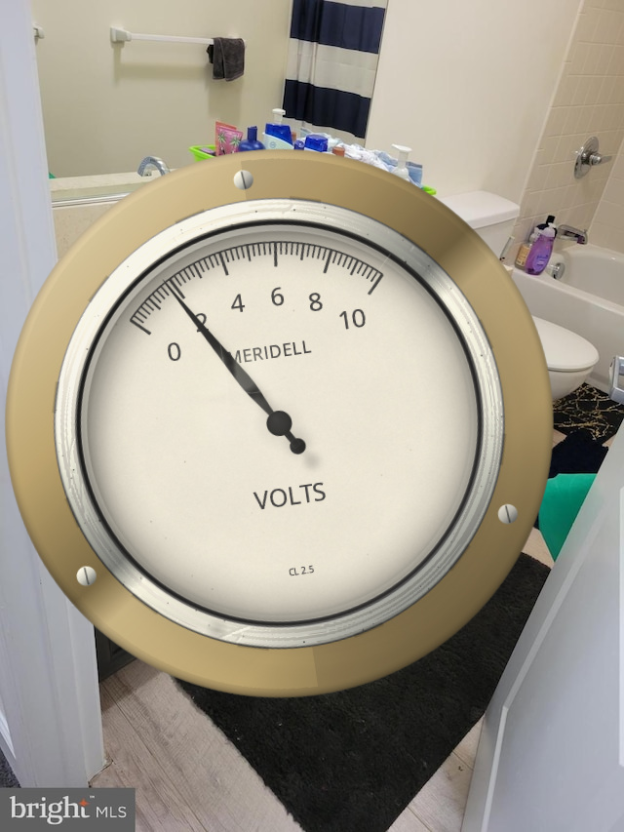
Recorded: 1.8 V
